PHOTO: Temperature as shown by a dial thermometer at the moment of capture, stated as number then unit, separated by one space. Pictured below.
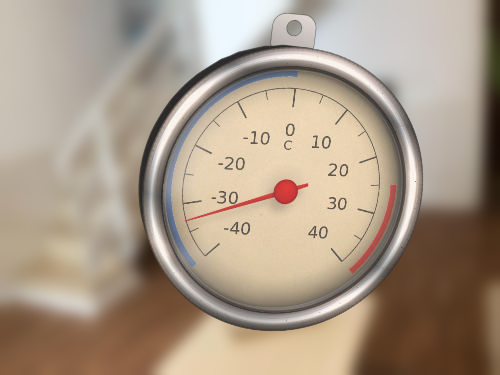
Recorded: -32.5 °C
